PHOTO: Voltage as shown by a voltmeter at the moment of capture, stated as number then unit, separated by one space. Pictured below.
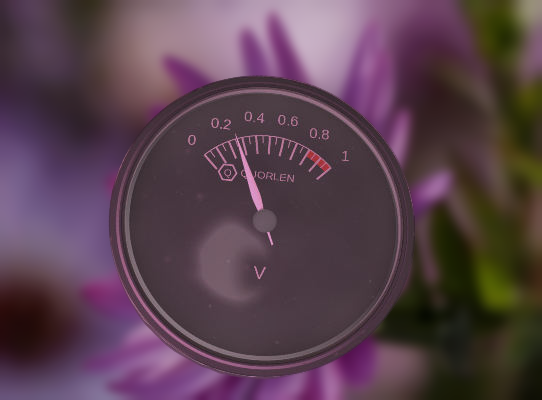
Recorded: 0.25 V
